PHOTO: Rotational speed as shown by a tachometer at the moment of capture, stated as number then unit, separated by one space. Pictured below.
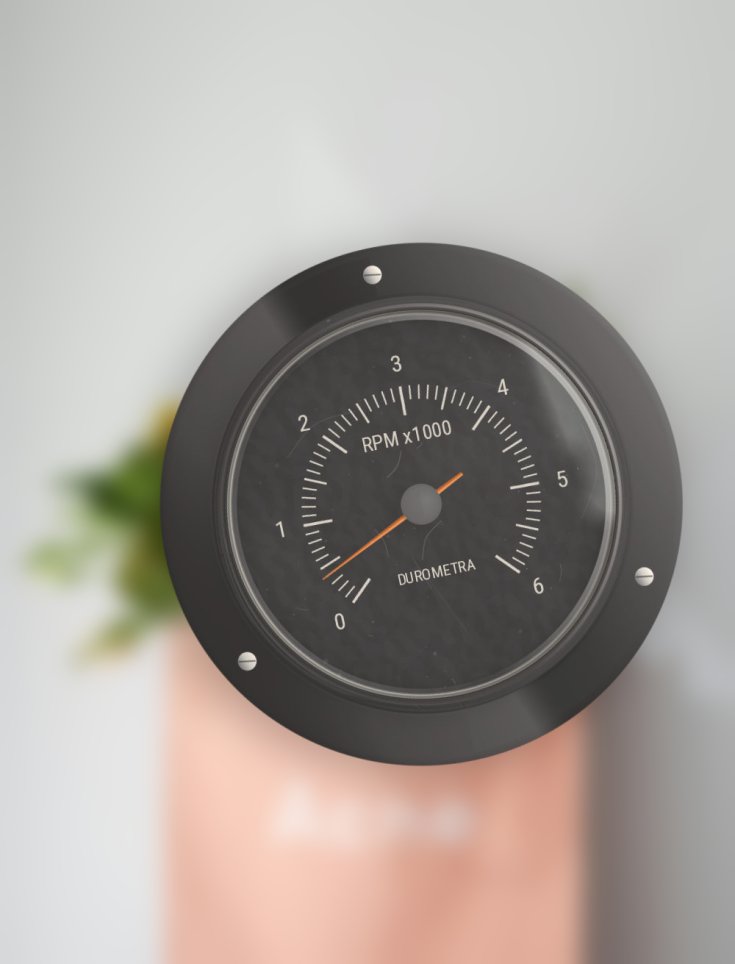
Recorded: 400 rpm
